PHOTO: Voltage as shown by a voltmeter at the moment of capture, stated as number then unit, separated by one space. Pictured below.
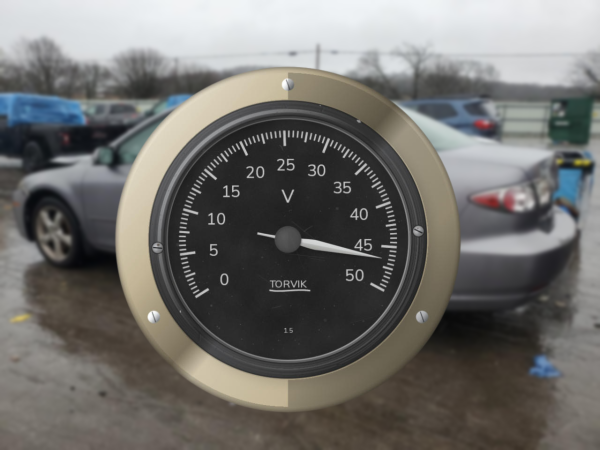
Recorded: 46.5 V
